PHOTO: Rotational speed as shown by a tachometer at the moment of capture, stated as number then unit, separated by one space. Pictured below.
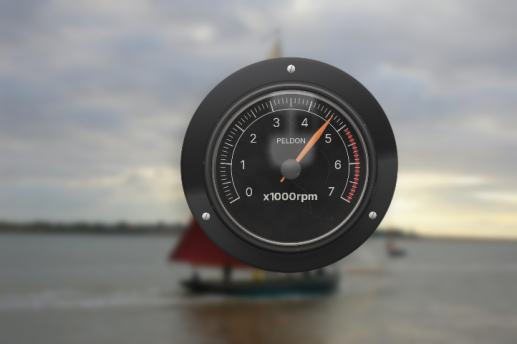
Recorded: 4600 rpm
